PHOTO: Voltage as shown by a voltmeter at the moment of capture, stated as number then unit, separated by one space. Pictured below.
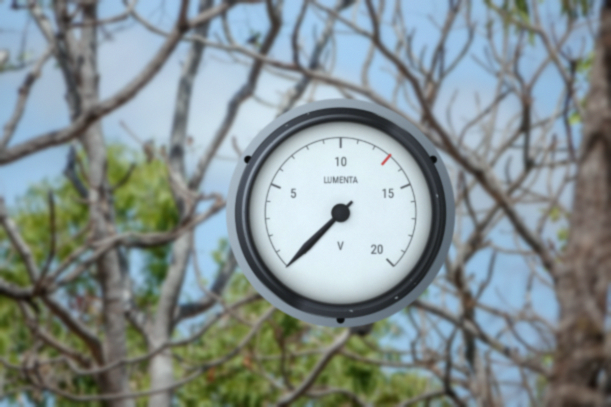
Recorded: 0 V
